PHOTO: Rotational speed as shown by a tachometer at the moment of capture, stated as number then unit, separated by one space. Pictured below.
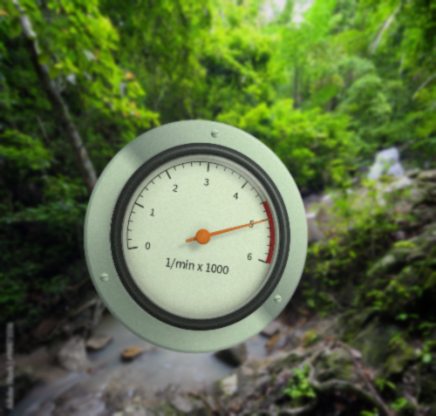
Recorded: 5000 rpm
